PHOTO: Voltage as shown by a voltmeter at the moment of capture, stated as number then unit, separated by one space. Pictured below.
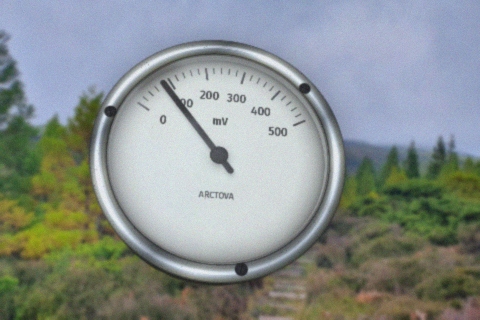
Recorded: 80 mV
